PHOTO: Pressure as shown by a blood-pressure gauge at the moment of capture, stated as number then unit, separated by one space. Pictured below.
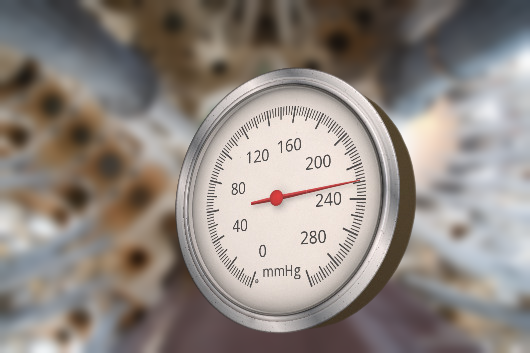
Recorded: 230 mmHg
